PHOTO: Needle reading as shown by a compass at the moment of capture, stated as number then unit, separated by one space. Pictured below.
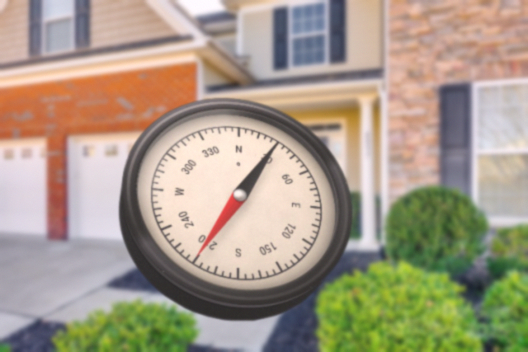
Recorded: 210 °
